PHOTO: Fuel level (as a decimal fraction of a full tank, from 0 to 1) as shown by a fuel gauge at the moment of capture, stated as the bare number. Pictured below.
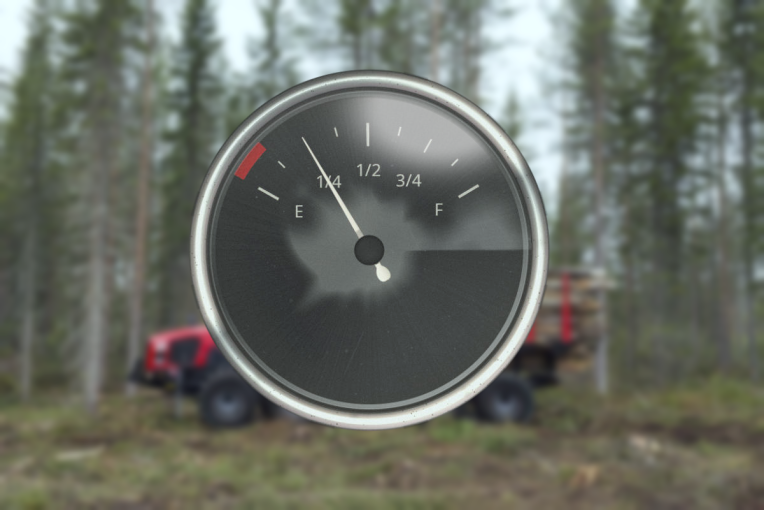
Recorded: 0.25
